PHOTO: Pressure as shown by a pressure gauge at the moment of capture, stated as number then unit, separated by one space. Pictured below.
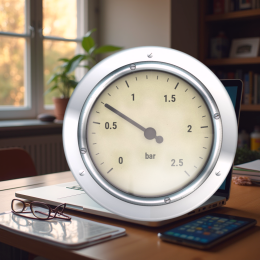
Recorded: 0.7 bar
